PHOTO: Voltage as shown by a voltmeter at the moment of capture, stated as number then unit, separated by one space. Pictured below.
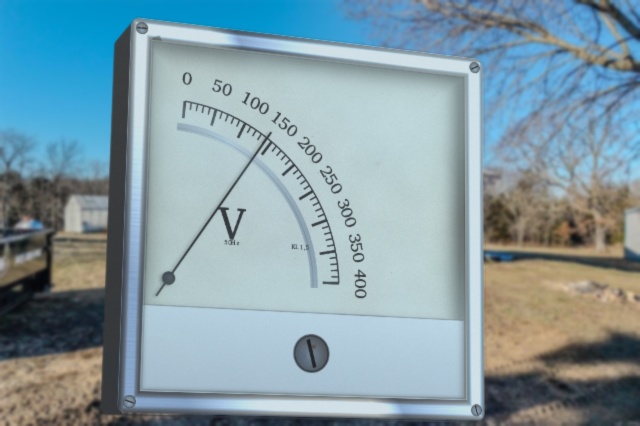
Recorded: 140 V
